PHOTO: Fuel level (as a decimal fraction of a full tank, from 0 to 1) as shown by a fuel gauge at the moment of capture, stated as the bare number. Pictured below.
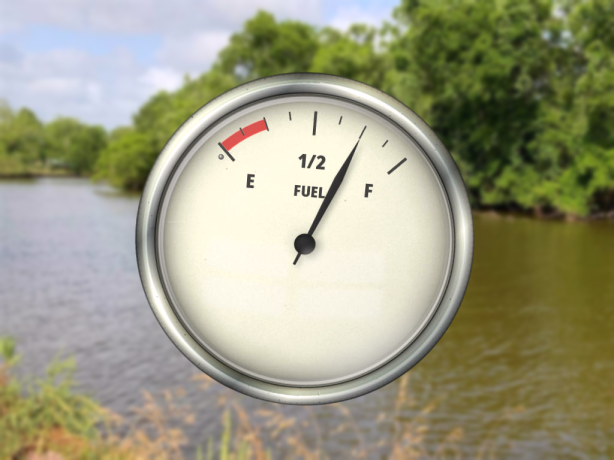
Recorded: 0.75
